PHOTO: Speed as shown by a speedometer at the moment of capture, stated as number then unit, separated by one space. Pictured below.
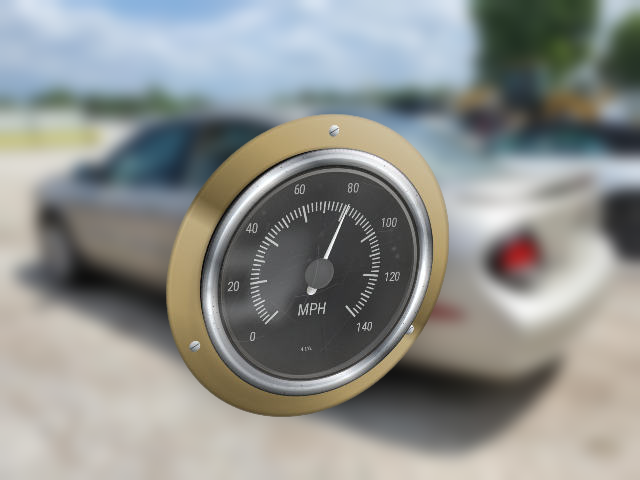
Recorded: 80 mph
